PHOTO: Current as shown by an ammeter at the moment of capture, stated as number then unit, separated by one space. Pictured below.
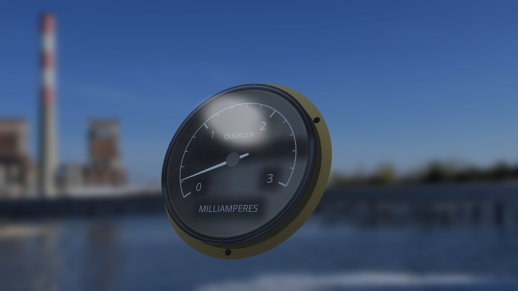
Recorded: 0.2 mA
